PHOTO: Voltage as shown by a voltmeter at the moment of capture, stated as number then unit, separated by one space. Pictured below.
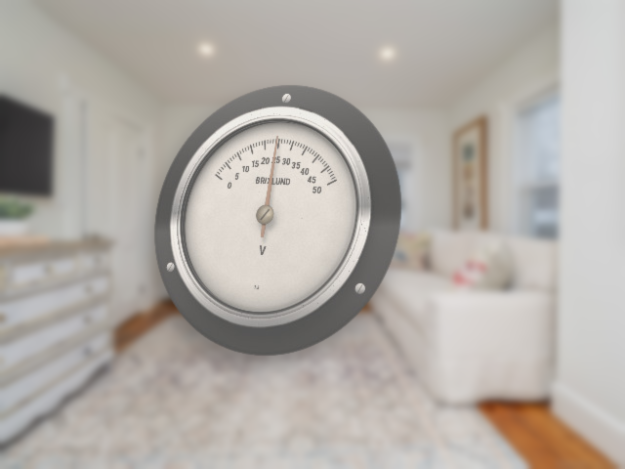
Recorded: 25 V
